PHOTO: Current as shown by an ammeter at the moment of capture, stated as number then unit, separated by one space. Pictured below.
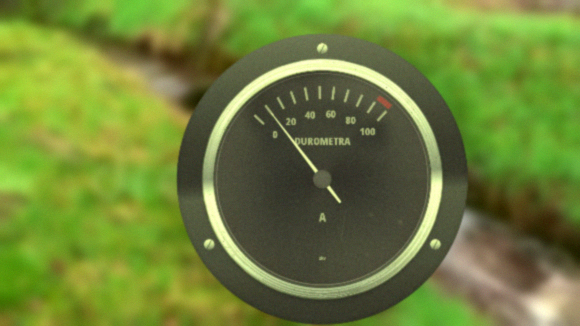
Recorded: 10 A
